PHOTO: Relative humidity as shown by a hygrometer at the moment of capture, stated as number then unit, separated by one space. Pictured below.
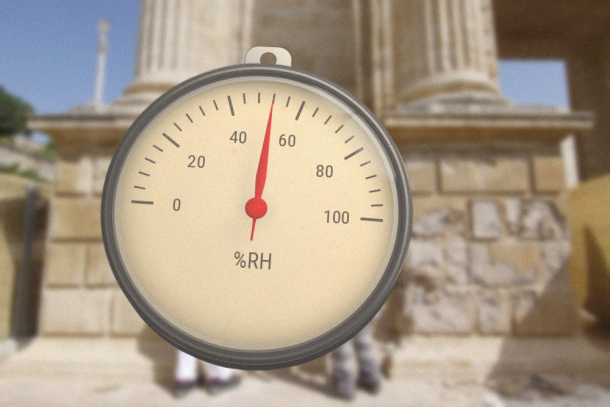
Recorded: 52 %
